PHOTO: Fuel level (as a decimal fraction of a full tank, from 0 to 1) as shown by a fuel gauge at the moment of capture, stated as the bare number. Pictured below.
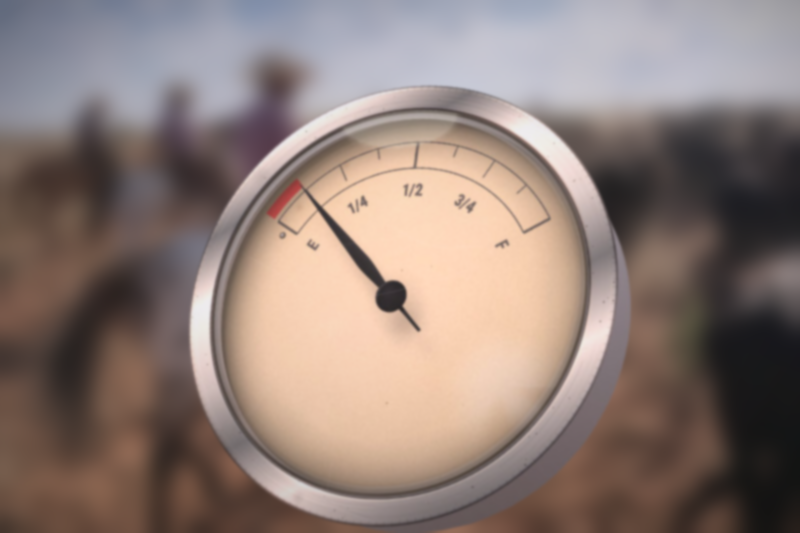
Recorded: 0.125
